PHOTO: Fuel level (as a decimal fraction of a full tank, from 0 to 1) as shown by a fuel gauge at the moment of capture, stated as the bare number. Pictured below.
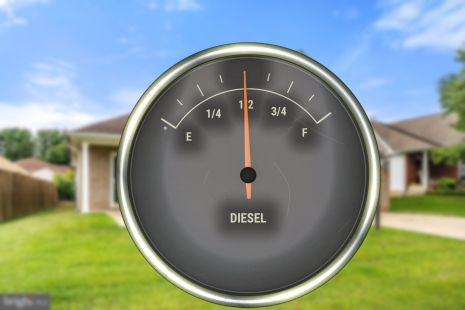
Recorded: 0.5
